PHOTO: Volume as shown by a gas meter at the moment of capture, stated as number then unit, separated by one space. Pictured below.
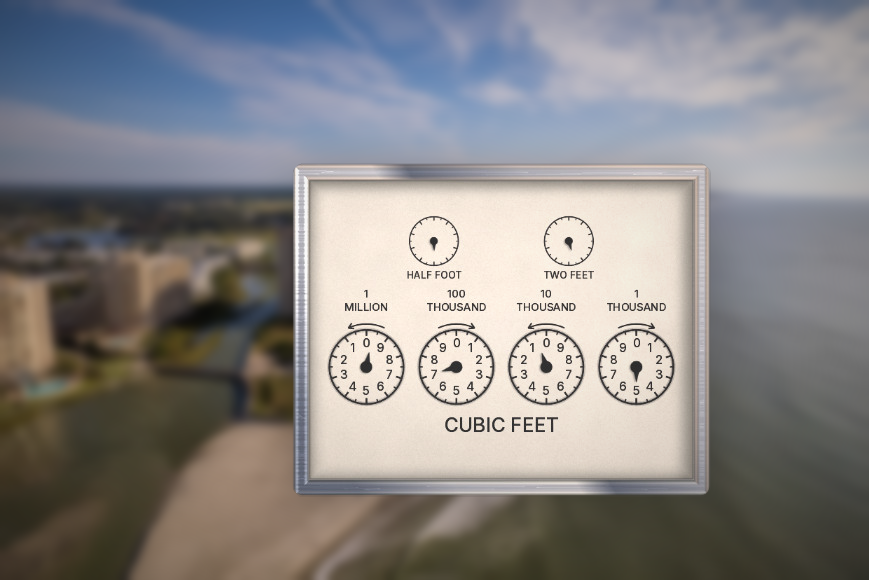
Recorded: 970500 ft³
